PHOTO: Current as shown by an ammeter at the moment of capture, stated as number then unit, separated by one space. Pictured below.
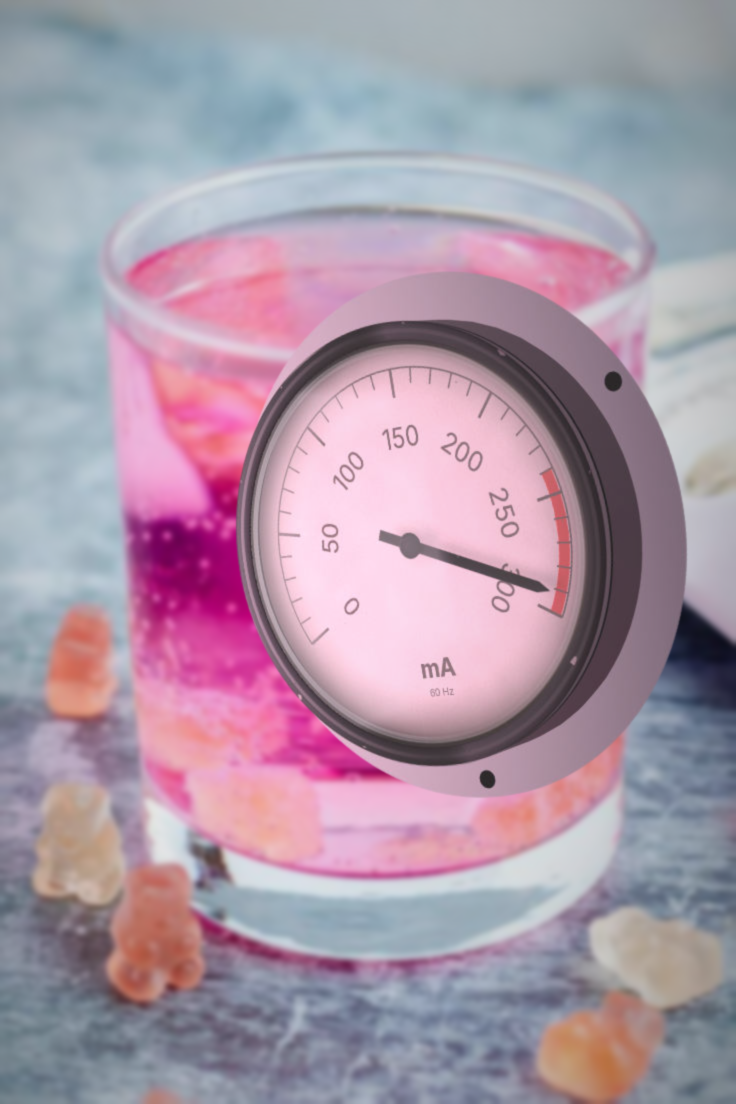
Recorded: 290 mA
